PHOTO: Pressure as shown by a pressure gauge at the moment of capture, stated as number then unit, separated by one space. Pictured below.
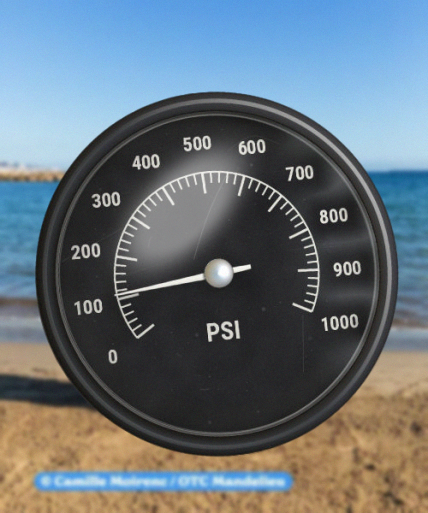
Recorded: 110 psi
